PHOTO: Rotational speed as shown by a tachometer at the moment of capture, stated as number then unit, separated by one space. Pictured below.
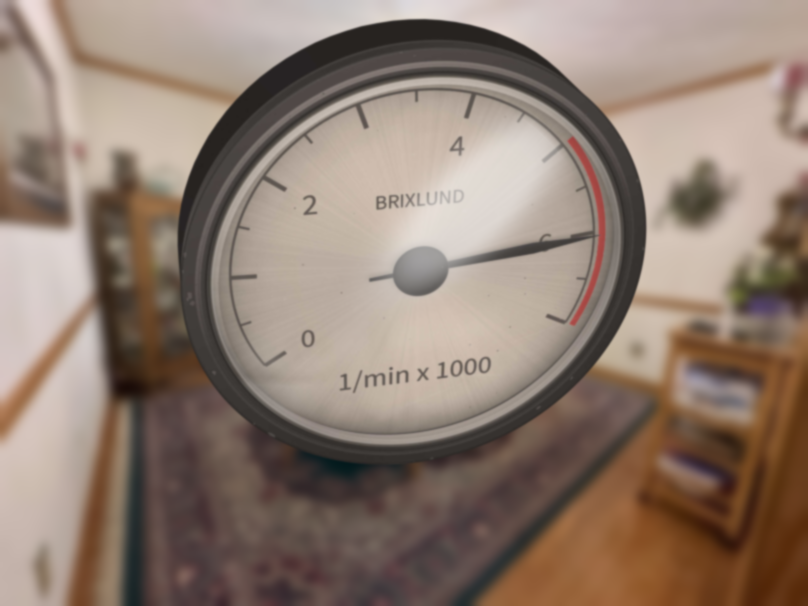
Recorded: 6000 rpm
